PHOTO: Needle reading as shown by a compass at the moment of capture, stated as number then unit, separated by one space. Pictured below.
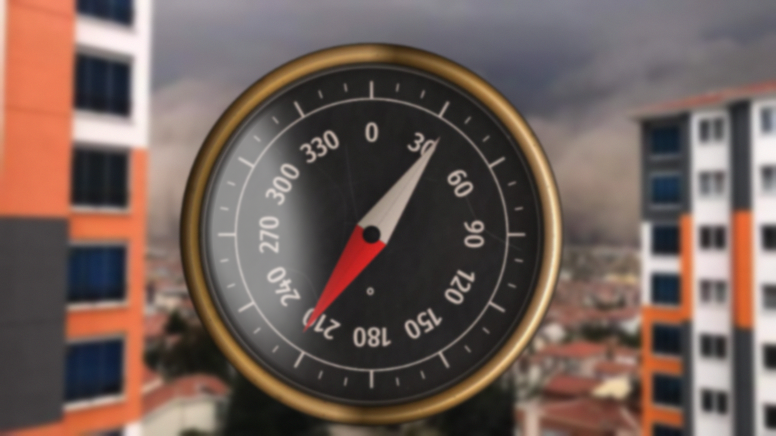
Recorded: 215 °
